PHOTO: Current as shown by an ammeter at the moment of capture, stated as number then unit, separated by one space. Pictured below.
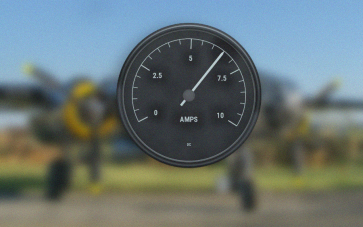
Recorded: 6.5 A
